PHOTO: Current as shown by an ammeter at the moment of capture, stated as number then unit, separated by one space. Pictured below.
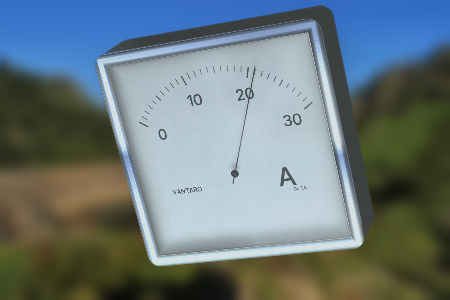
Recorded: 21 A
